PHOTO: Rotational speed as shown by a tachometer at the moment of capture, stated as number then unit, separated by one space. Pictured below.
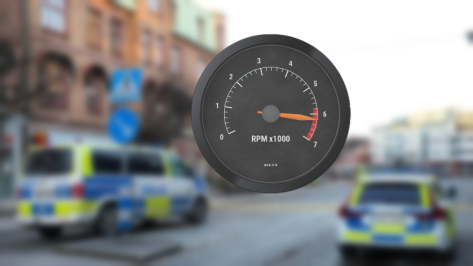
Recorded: 6200 rpm
